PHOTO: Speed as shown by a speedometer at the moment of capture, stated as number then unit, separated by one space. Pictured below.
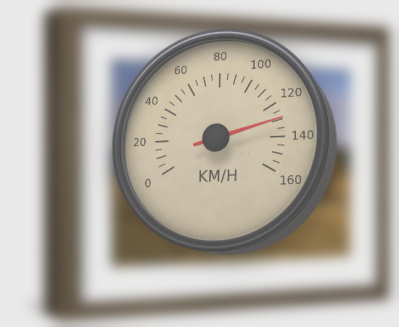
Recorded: 130 km/h
